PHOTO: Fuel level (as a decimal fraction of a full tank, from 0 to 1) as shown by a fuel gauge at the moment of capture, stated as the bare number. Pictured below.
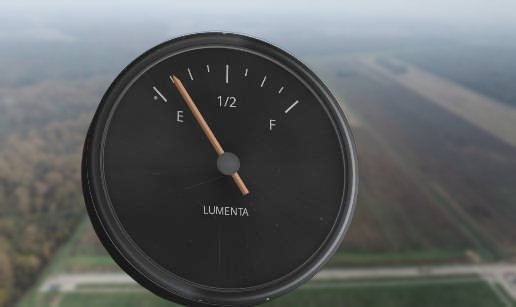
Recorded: 0.125
